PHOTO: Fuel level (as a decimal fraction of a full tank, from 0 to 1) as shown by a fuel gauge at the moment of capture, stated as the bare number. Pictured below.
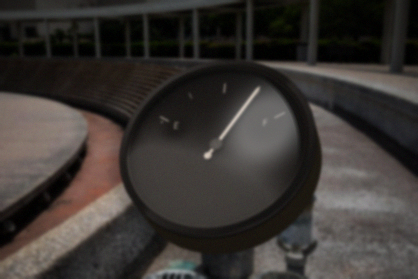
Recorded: 0.75
